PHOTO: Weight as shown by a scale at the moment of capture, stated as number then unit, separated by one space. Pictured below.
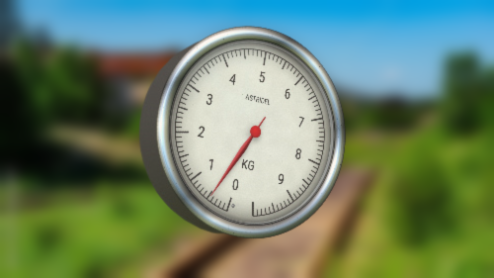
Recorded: 0.5 kg
